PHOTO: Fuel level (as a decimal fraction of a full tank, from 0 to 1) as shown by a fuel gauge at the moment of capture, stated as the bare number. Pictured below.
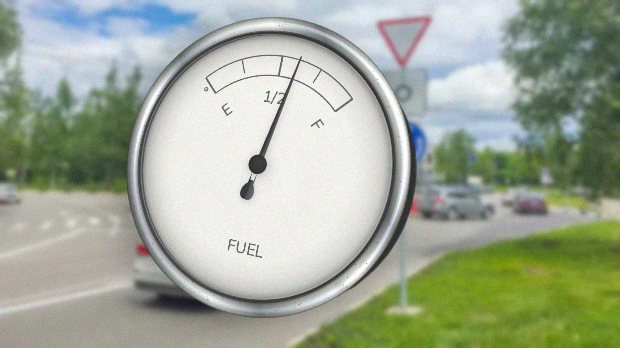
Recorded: 0.625
